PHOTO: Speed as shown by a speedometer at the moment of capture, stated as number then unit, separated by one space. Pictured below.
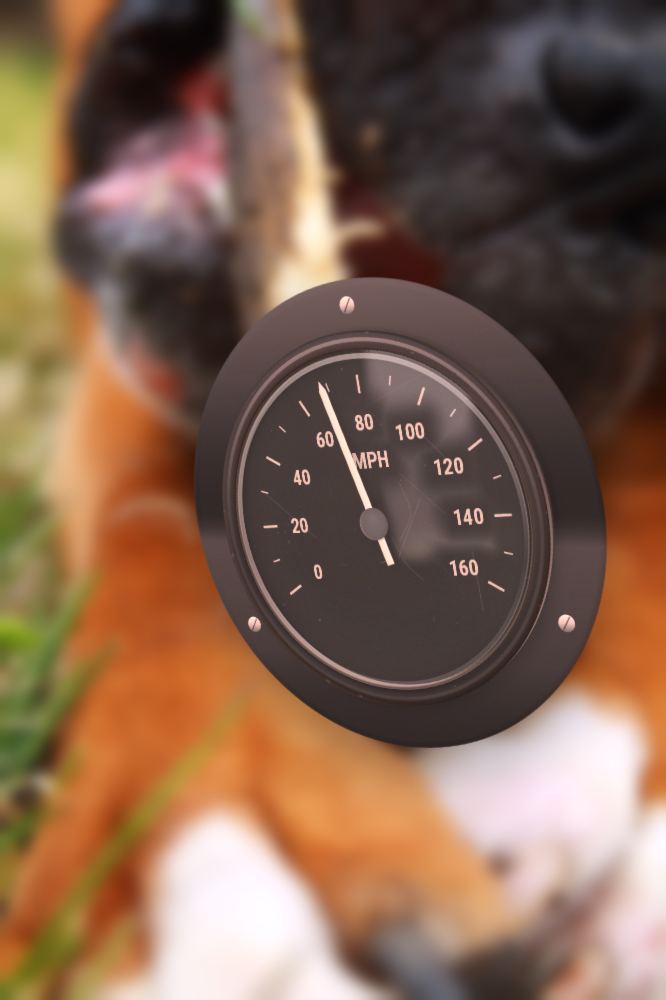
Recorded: 70 mph
